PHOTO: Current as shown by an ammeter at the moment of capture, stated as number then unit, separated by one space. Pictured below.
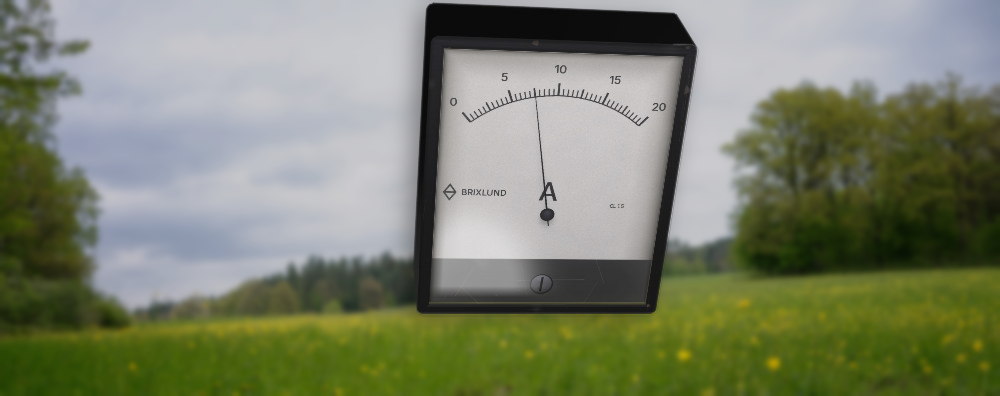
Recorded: 7.5 A
